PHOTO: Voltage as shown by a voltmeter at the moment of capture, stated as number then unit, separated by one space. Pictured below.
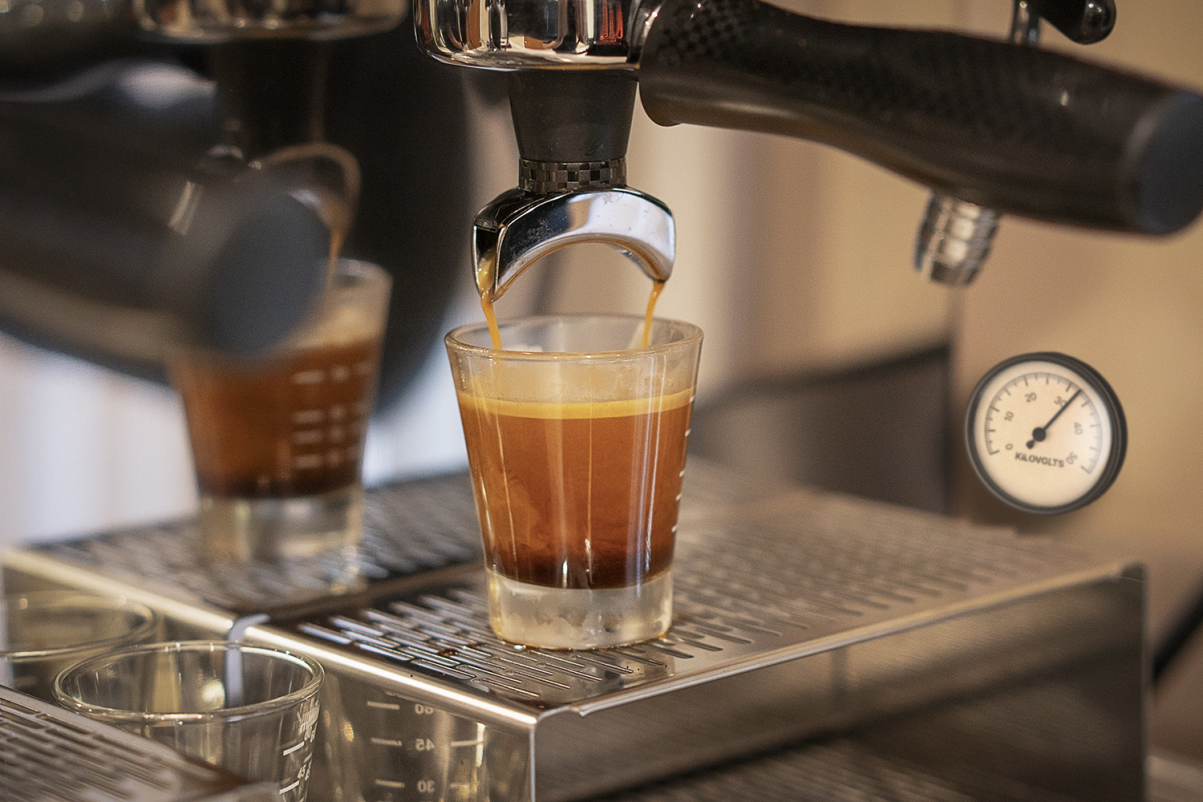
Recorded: 32.5 kV
